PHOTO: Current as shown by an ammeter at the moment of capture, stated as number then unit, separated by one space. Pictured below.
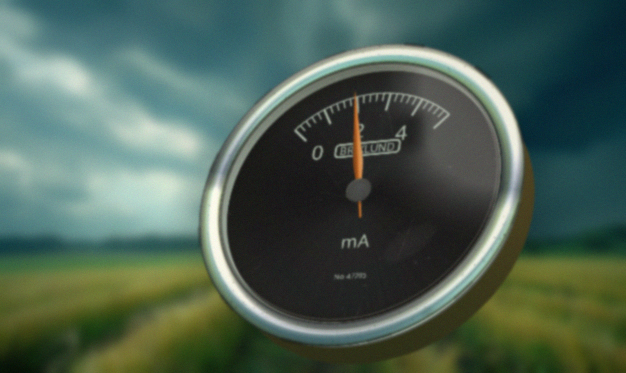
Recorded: 2 mA
